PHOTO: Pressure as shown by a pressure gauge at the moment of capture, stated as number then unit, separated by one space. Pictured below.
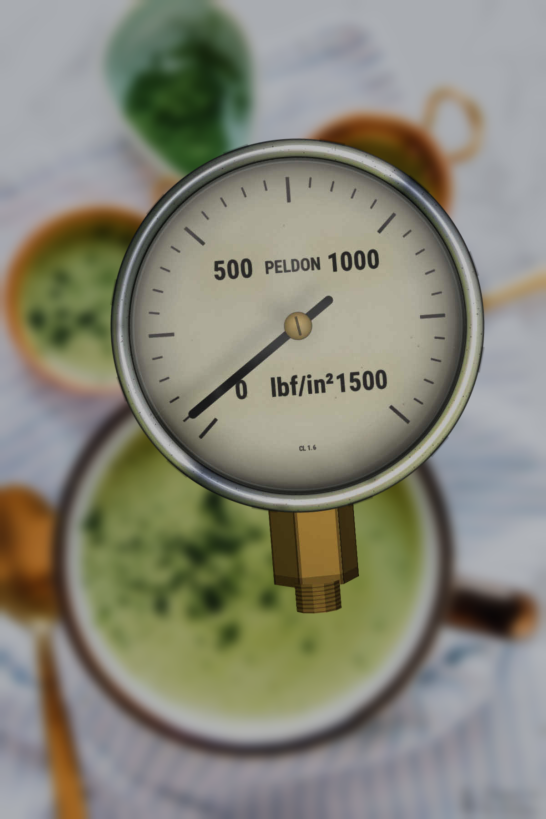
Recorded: 50 psi
